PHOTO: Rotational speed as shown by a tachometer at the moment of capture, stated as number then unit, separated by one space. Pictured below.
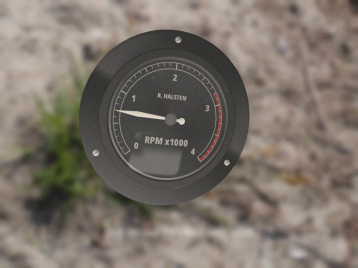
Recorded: 700 rpm
